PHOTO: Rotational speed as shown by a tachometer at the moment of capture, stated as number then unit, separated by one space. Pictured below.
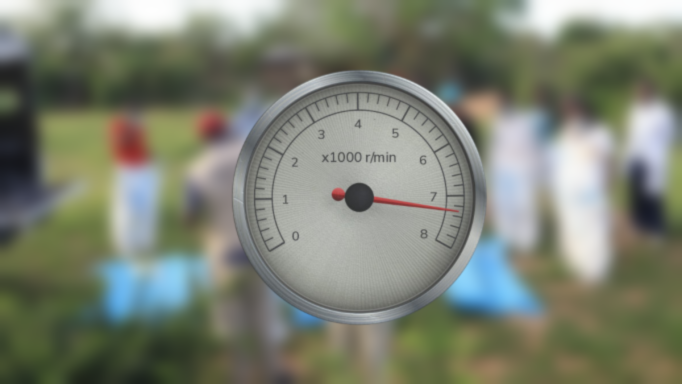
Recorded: 7300 rpm
